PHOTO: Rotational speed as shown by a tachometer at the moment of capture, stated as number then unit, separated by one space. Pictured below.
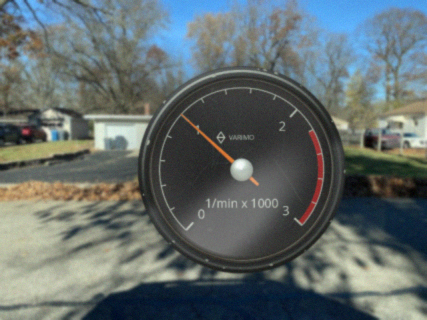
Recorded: 1000 rpm
